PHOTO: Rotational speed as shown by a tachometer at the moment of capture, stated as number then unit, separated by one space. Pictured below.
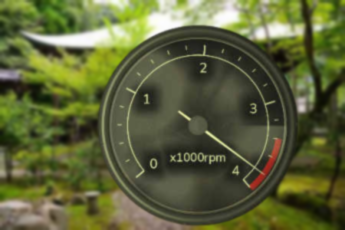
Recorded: 3800 rpm
